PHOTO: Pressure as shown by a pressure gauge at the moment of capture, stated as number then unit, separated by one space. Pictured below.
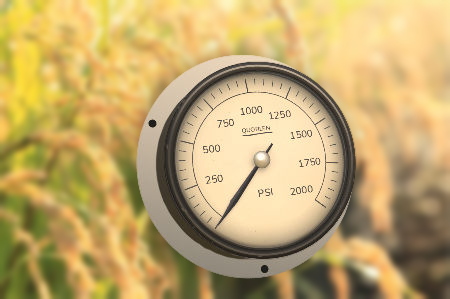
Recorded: 0 psi
